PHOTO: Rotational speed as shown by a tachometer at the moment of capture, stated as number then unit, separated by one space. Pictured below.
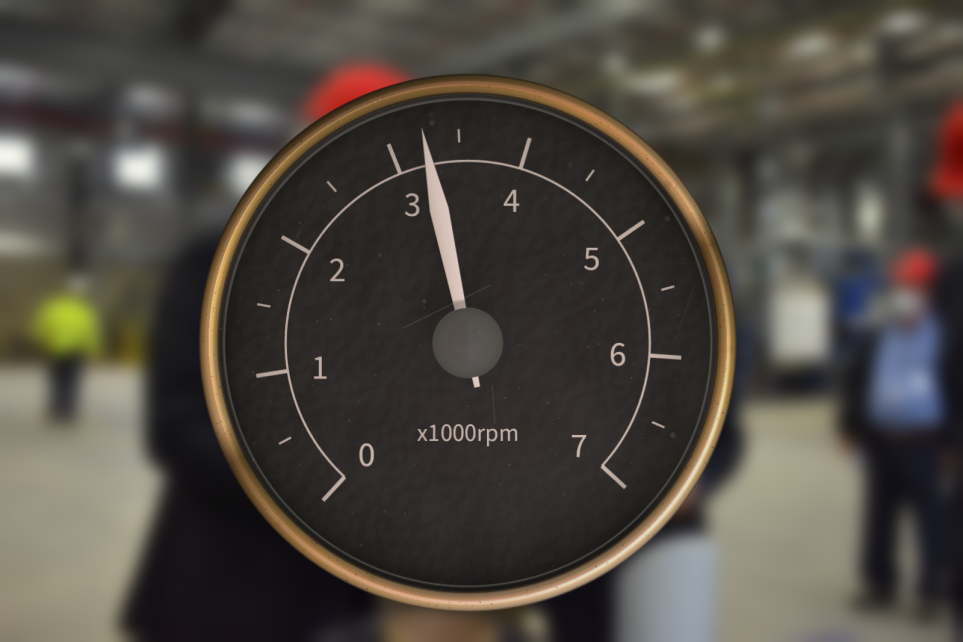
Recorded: 3250 rpm
